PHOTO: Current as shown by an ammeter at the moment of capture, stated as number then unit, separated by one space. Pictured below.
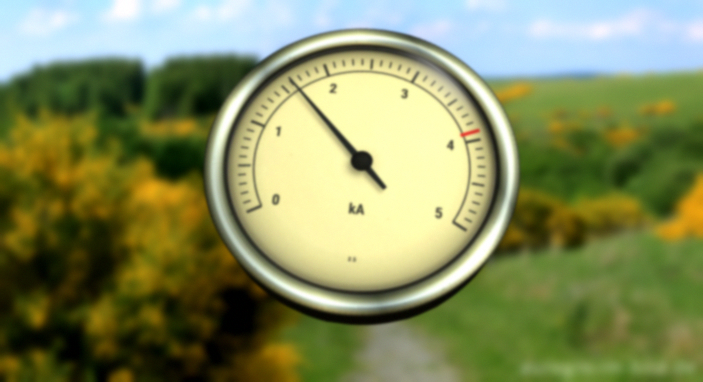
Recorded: 1.6 kA
